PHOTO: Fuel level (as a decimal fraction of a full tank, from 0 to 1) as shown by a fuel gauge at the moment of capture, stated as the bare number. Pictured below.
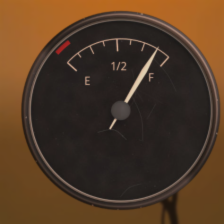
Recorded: 0.875
